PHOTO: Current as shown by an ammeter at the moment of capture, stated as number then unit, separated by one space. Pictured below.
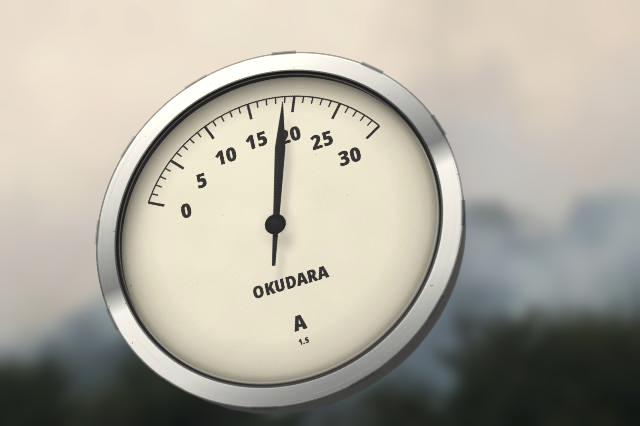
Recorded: 19 A
